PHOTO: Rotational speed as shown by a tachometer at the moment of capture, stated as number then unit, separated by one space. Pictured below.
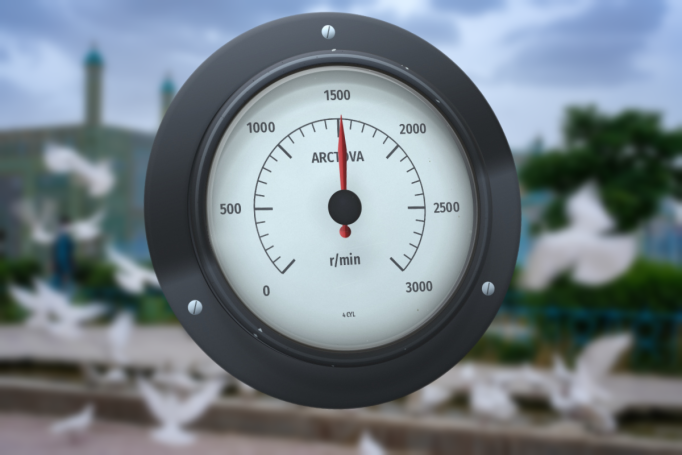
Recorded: 1500 rpm
